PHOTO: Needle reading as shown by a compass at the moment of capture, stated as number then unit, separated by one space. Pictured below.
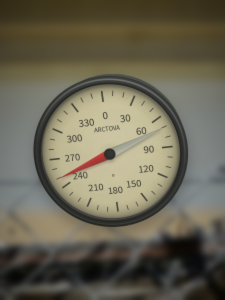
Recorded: 250 °
